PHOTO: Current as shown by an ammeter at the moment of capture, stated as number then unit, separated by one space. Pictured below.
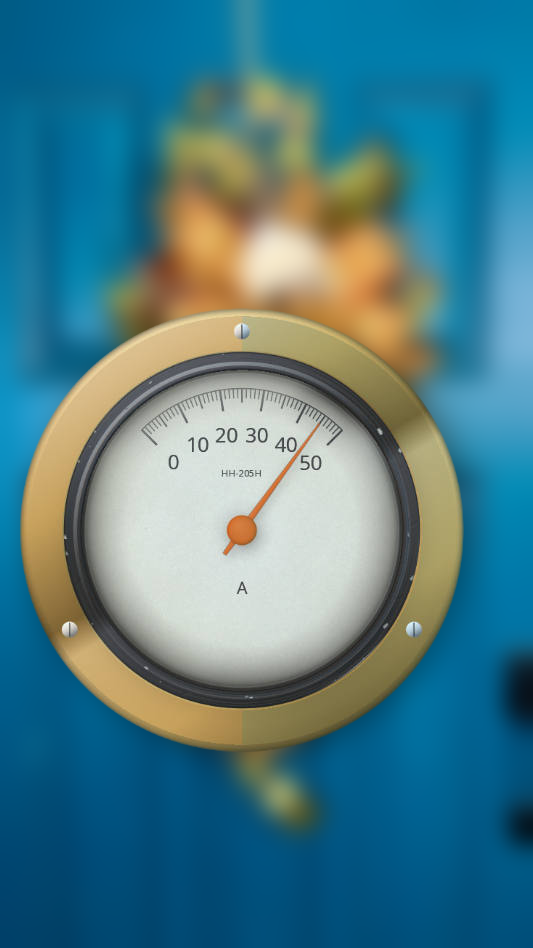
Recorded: 45 A
